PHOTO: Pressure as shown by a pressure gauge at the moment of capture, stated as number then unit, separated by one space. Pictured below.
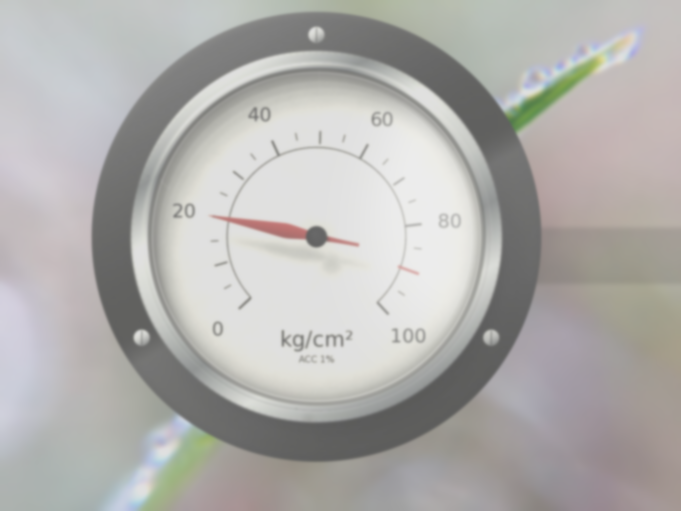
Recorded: 20 kg/cm²
